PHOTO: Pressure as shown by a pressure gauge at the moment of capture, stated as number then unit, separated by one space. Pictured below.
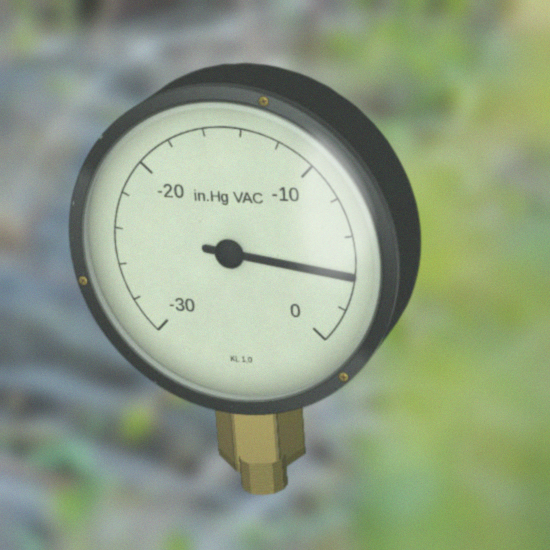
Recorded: -4 inHg
